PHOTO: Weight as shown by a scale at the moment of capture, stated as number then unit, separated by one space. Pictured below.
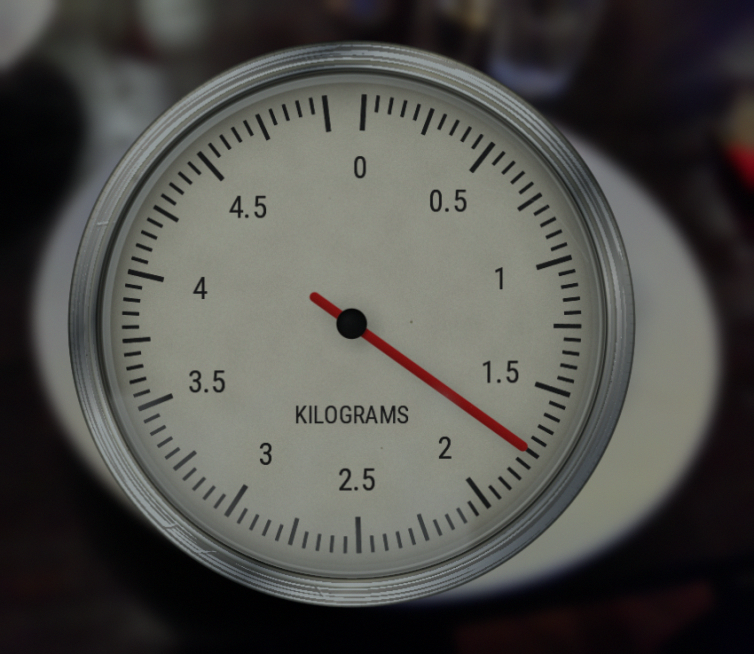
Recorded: 1.75 kg
